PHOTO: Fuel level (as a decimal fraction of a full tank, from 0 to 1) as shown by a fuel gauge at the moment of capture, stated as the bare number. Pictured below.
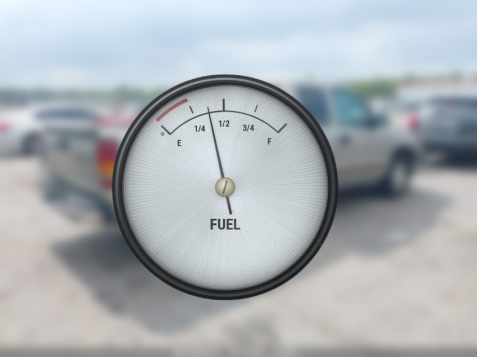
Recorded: 0.375
